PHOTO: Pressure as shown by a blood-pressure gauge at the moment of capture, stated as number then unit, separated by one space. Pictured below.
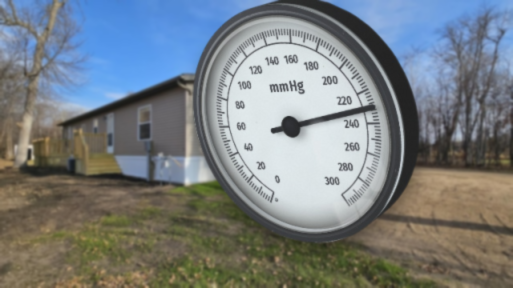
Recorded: 230 mmHg
